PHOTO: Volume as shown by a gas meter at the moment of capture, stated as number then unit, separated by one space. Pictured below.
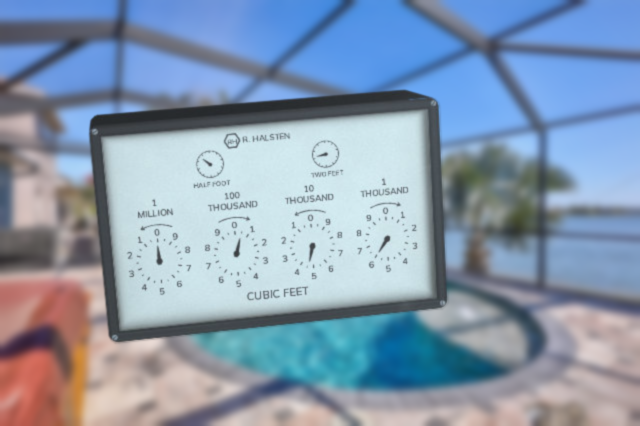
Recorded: 4600 ft³
